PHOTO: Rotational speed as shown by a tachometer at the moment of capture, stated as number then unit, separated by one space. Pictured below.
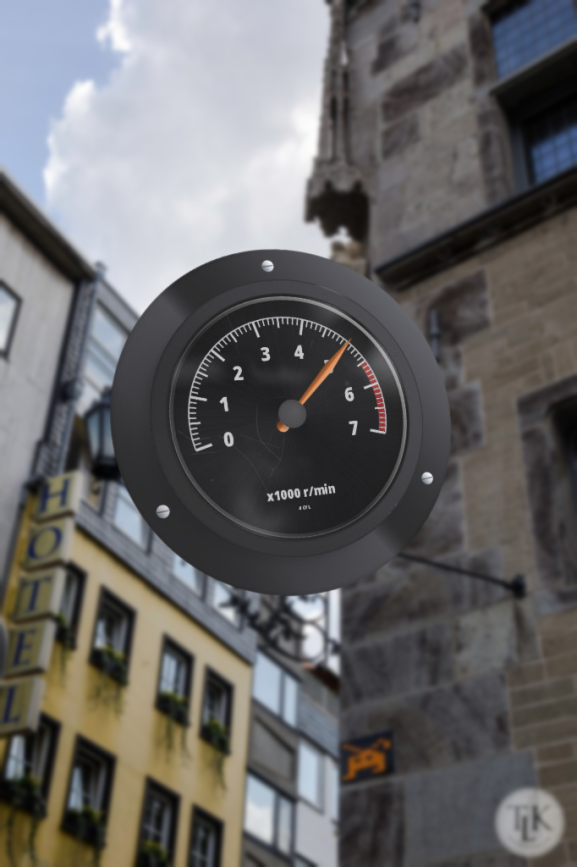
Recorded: 5000 rpm
